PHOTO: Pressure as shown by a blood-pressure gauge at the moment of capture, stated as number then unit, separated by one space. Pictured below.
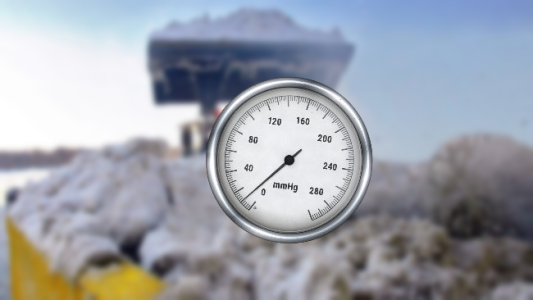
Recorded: 10 mmHg
